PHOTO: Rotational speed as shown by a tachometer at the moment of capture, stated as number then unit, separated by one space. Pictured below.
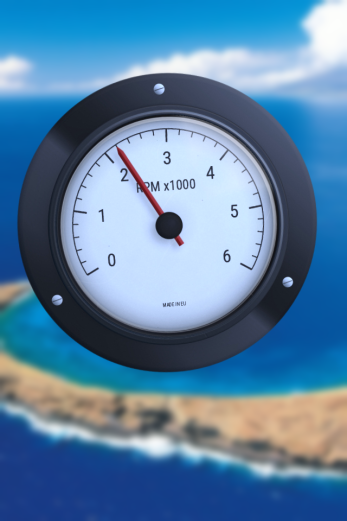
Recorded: 2200 rpm
